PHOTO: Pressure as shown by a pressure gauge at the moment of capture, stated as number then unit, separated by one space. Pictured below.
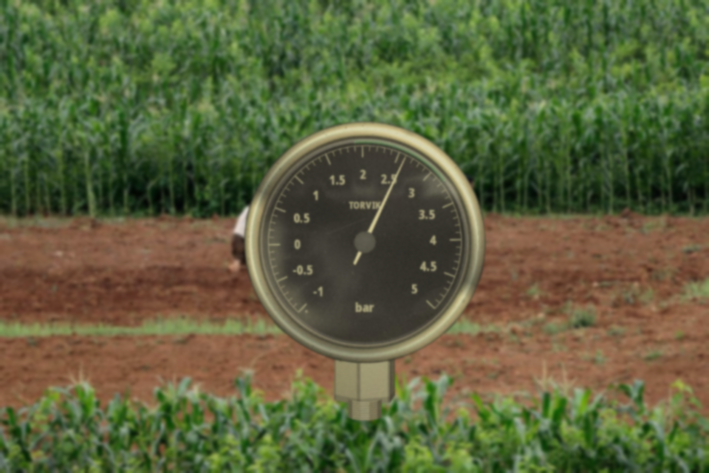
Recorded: 2.6 bar
